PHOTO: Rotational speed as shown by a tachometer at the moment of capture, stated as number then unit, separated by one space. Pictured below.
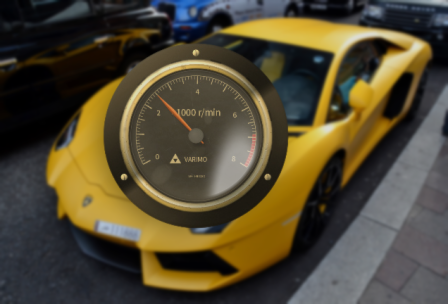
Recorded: 2500 rpm
